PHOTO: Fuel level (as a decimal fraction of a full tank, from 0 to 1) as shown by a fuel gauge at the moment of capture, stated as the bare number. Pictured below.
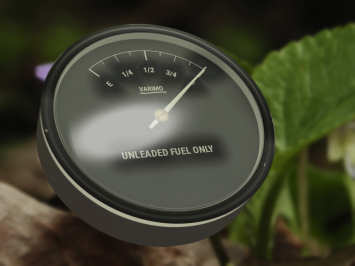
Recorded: 1
